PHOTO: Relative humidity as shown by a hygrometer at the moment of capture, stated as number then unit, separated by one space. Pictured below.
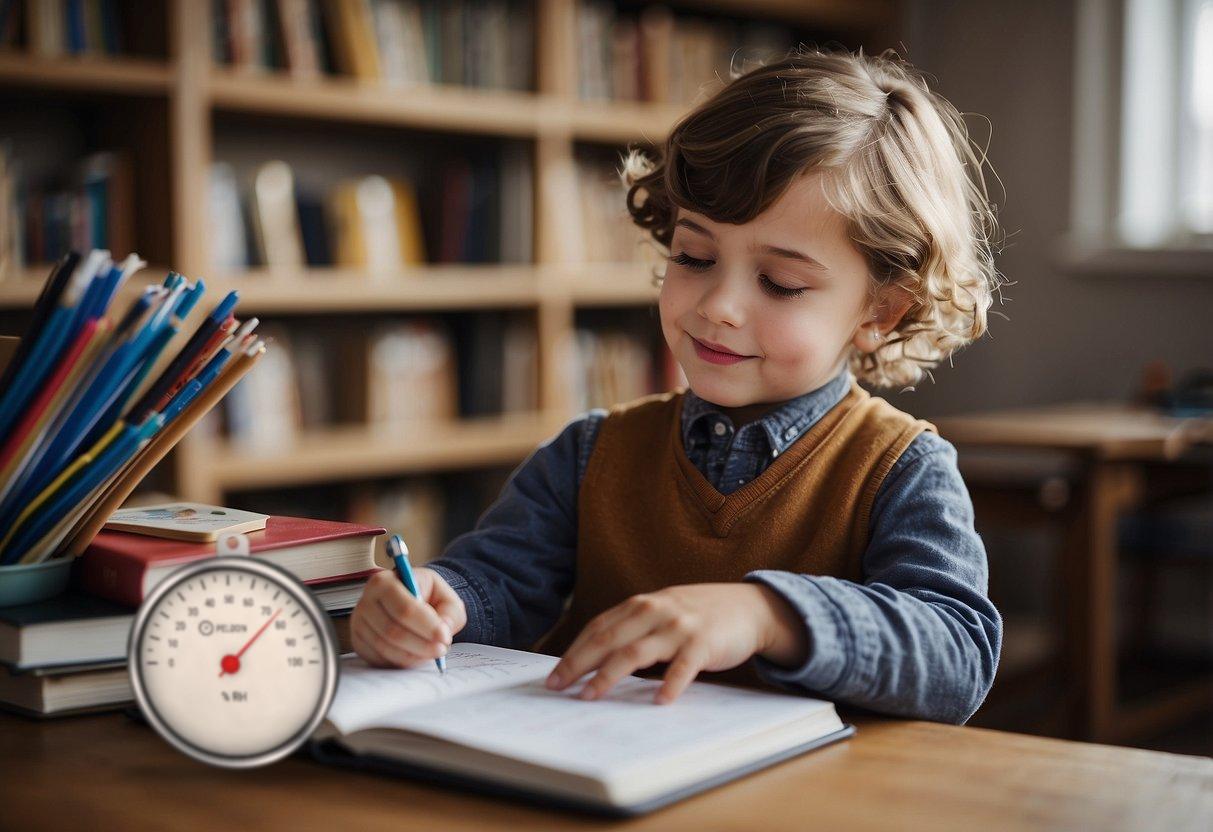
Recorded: 75 %
